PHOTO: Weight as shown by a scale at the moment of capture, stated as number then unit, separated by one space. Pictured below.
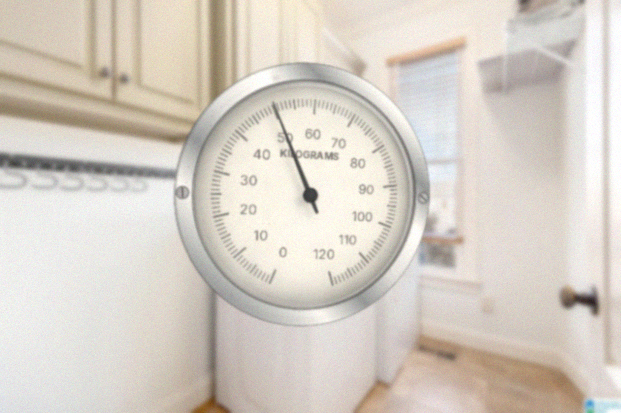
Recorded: 50 kg
